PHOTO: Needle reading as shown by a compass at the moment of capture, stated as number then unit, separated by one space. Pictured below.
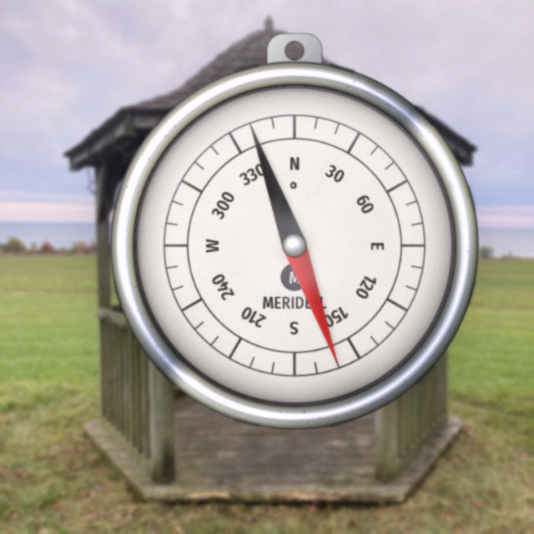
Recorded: 160 °
